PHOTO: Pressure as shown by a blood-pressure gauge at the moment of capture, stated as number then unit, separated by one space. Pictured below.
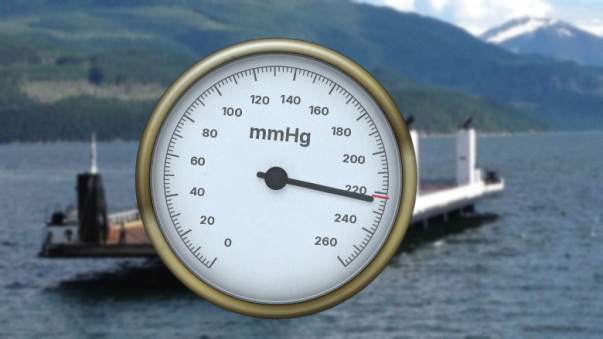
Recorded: 224 mmHg
